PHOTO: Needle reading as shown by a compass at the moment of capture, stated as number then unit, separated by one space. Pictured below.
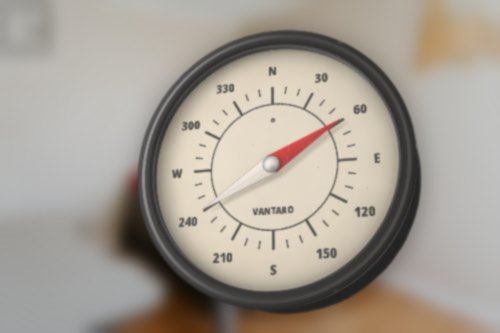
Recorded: 60 °
